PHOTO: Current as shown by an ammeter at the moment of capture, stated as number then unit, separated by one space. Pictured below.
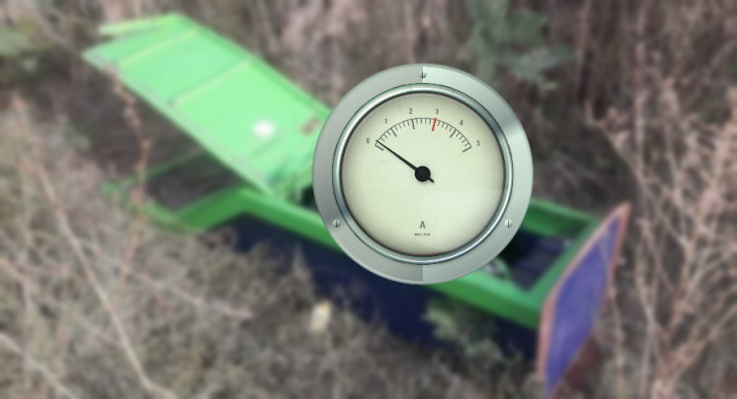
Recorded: 0.2 A
